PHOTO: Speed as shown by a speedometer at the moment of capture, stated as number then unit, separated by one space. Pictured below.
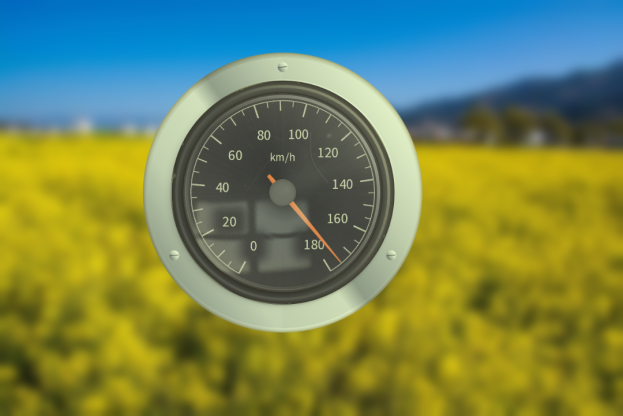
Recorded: 175 km/h
